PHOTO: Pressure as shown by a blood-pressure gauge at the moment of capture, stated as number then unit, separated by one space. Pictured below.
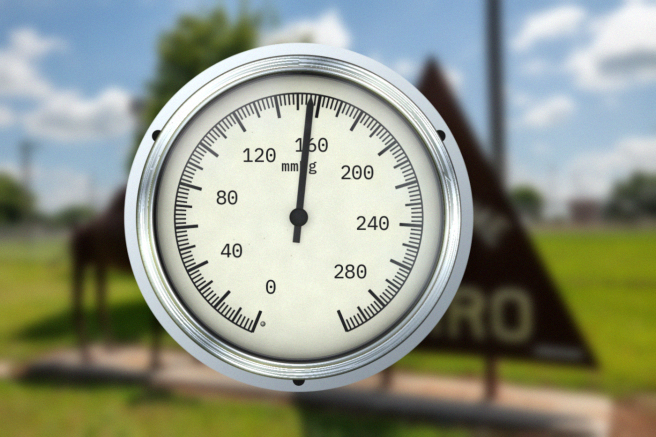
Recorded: 156 mmHg
